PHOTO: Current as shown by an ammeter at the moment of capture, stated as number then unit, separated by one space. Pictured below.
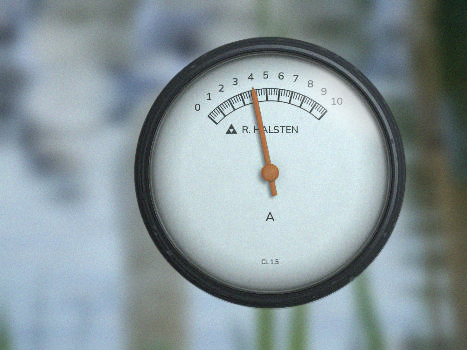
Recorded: 4 A
